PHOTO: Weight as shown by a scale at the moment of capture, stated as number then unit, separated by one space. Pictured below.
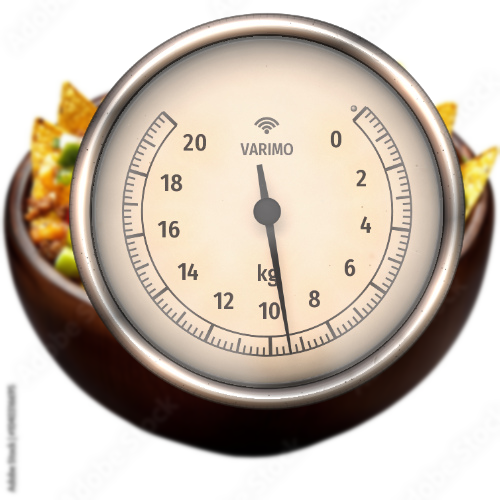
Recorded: 9.4 kg
